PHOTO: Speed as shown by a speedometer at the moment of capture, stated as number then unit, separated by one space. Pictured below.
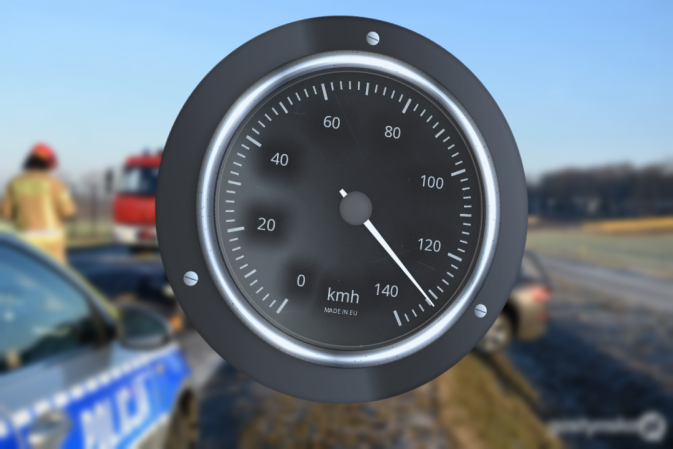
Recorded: 132 km/h
